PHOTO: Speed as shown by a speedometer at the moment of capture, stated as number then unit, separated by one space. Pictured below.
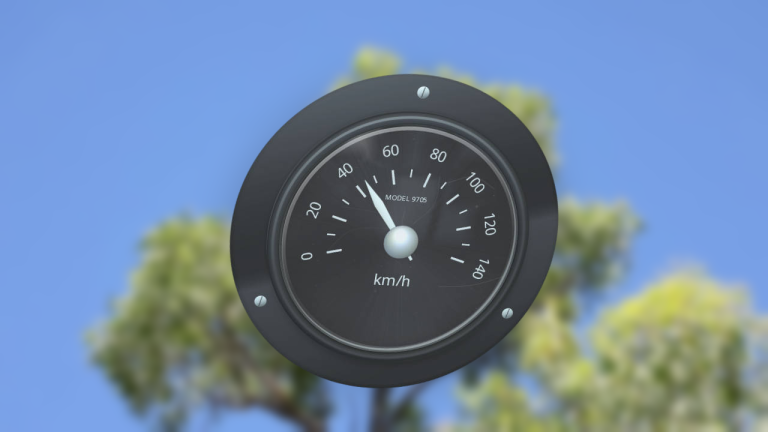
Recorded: 45 km/h
